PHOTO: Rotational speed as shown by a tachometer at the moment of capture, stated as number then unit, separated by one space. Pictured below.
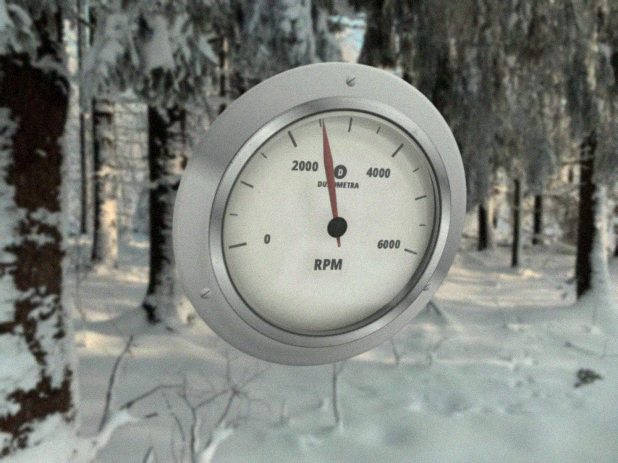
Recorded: 2500 rpm
